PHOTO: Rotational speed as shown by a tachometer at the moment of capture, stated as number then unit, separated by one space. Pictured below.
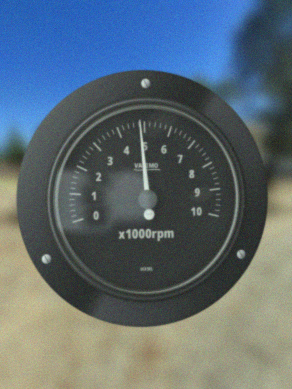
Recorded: 4800 rpm
